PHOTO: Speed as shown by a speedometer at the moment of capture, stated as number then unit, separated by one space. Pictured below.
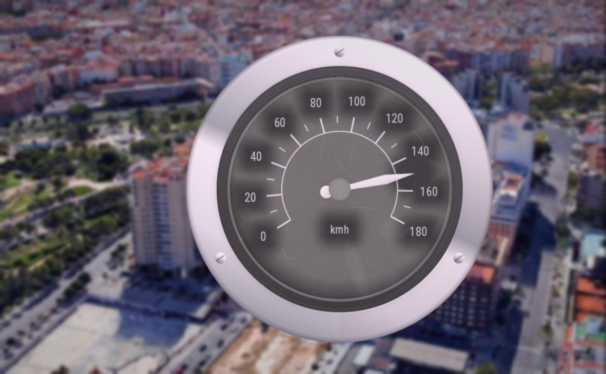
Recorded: 150 km/h
